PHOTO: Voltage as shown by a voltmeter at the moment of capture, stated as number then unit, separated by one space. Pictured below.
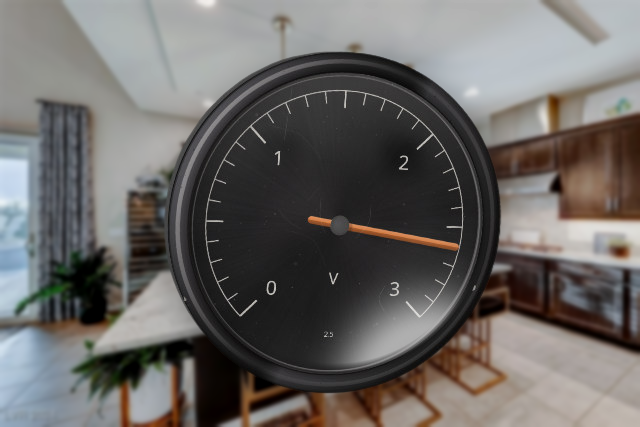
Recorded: 2.6 V
